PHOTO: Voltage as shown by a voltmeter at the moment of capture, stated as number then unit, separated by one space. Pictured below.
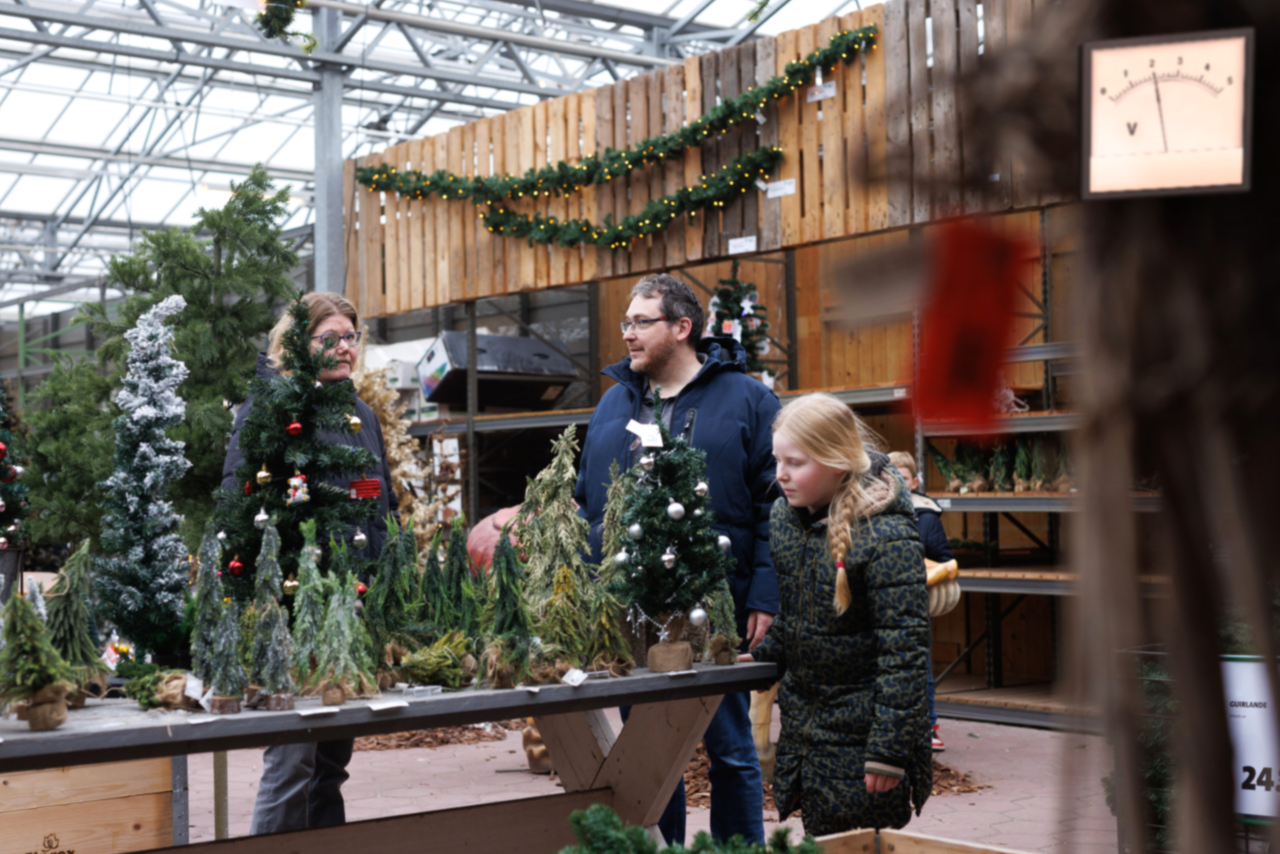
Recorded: 2 V
